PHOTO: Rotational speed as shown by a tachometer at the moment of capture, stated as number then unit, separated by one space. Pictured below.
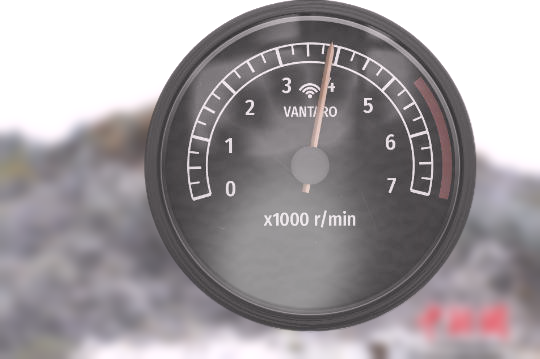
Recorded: 3875 rpm
